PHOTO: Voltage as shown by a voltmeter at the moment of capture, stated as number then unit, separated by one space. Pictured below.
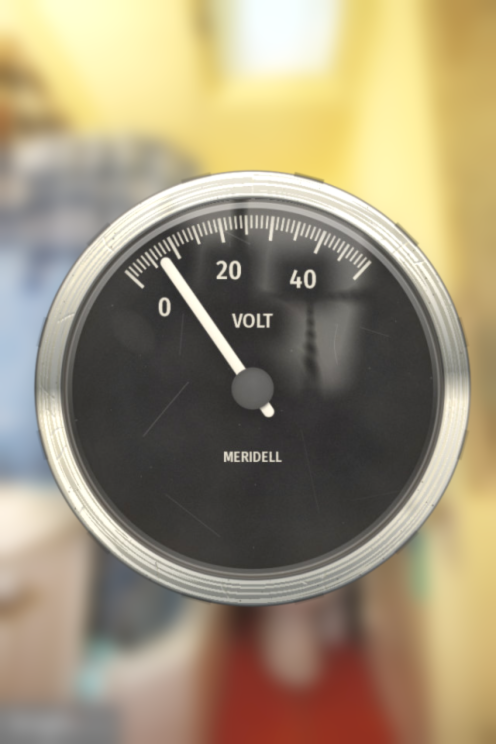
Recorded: 7 V
